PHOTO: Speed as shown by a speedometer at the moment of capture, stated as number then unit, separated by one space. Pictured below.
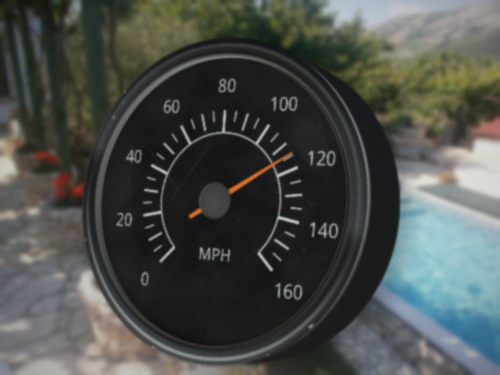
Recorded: 115 mph
